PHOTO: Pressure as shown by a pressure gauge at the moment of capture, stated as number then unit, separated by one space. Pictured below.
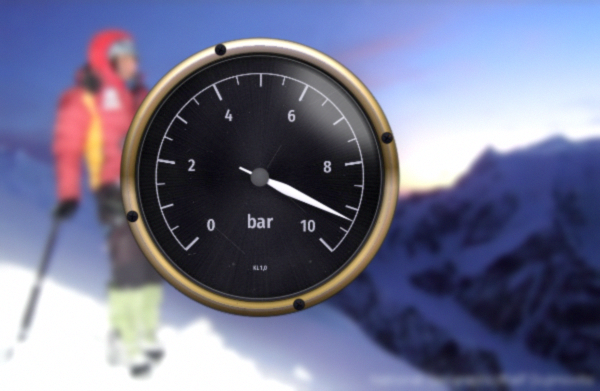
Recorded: 9.25 bar
